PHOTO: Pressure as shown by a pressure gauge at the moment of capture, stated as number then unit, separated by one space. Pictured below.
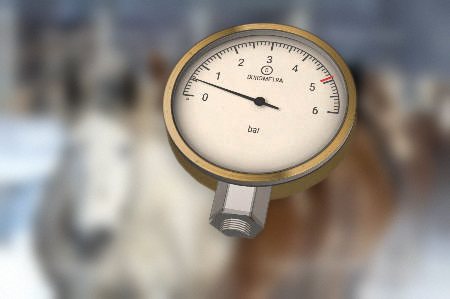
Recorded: 0.5 bar
